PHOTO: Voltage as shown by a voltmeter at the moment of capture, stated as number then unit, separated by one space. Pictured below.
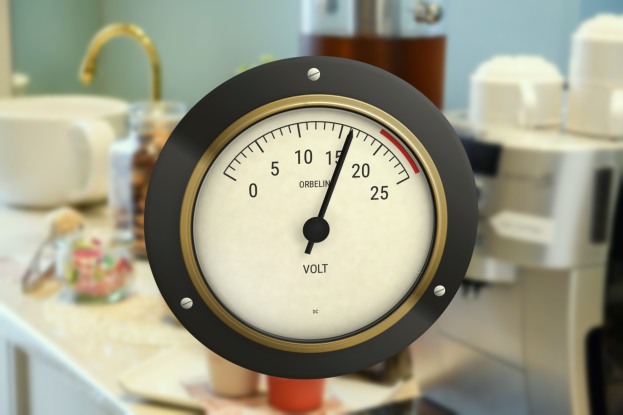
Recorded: 16 V
